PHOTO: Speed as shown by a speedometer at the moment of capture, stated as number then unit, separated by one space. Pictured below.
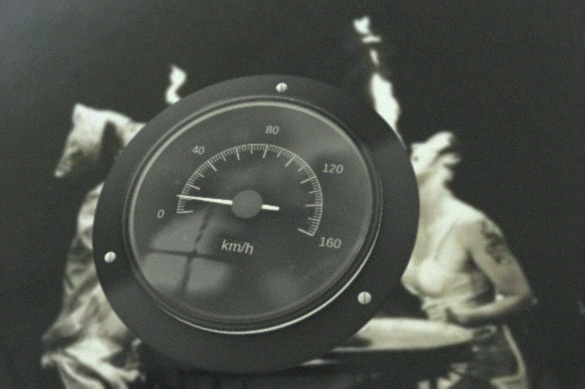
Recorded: 10 km/h
